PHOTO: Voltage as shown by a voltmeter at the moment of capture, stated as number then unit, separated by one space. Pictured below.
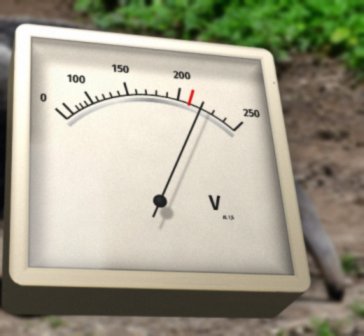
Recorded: 220 V
